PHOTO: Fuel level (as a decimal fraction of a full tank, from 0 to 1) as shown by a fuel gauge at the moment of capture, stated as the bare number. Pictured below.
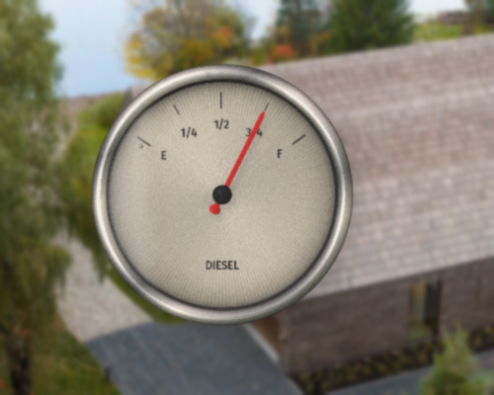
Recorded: 0.75
